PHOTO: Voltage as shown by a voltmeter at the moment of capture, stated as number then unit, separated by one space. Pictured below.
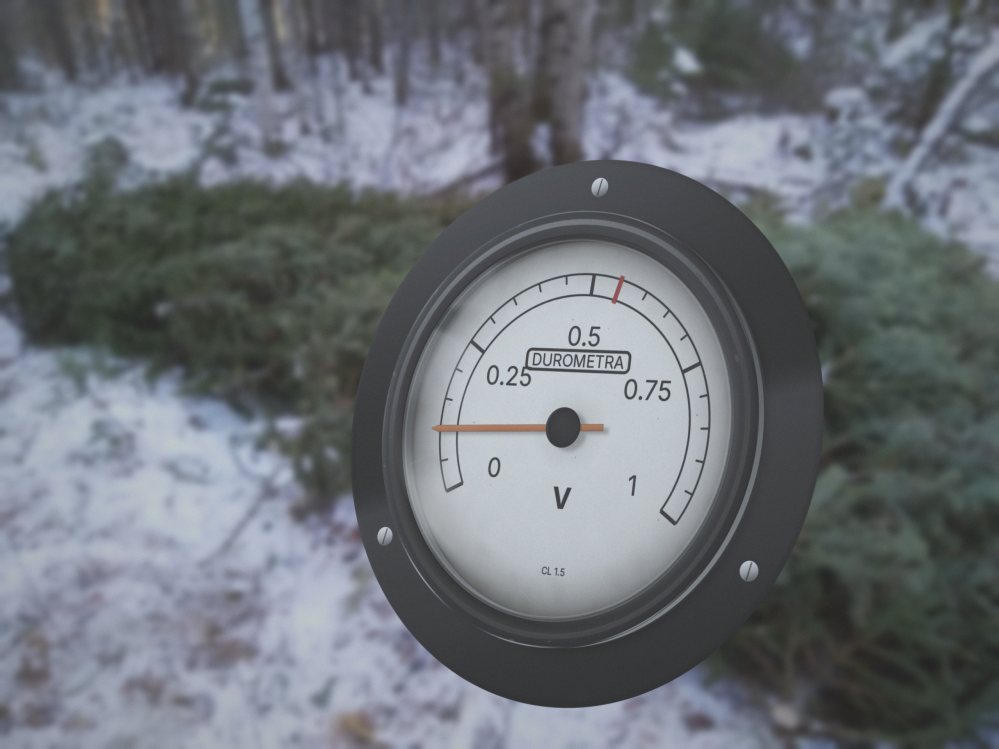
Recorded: 0.1 V
